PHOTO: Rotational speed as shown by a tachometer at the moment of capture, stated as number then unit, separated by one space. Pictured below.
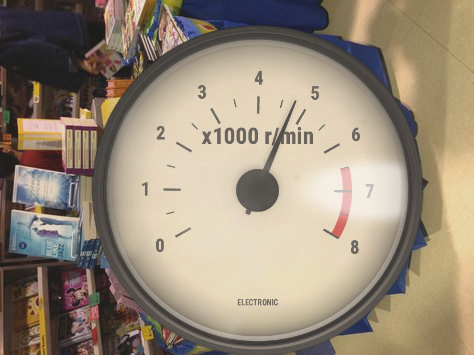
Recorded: 4750 rpm
